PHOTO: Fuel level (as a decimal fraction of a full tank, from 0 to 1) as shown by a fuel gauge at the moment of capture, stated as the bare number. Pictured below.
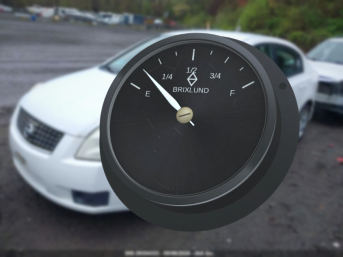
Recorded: 0.125
